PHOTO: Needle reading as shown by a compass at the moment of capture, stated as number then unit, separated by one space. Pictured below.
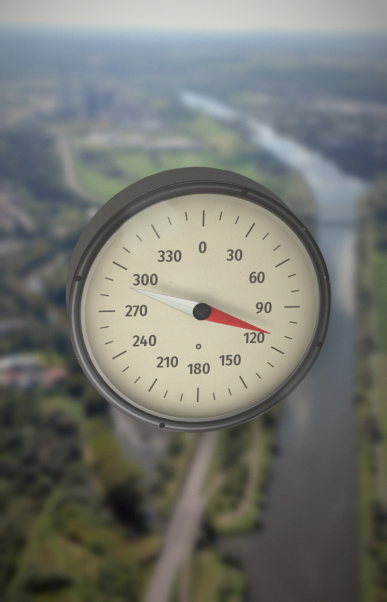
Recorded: 110 °
